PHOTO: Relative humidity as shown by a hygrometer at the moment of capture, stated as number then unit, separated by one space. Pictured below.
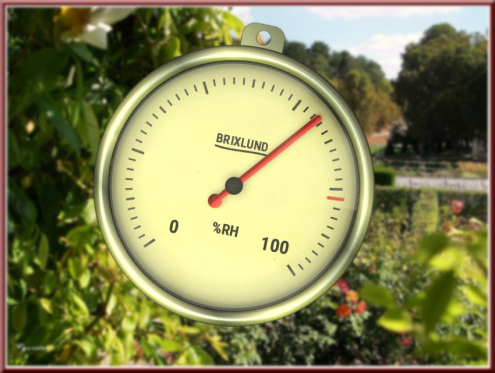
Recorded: 65 %
